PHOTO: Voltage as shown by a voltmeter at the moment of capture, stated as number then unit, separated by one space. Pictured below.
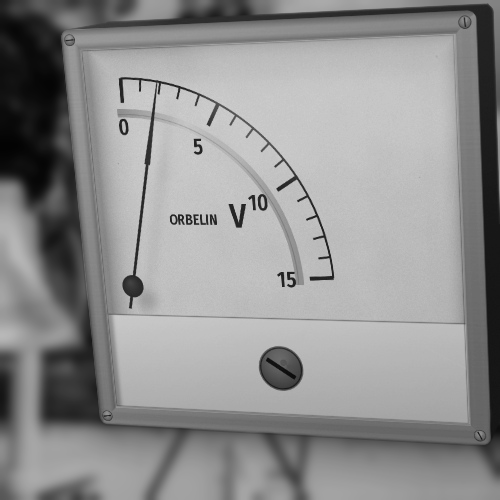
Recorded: 2 V
